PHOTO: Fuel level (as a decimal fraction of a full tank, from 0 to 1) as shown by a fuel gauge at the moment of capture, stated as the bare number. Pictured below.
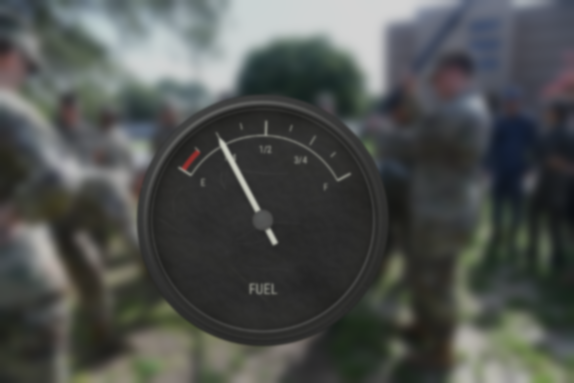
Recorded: 0.25
